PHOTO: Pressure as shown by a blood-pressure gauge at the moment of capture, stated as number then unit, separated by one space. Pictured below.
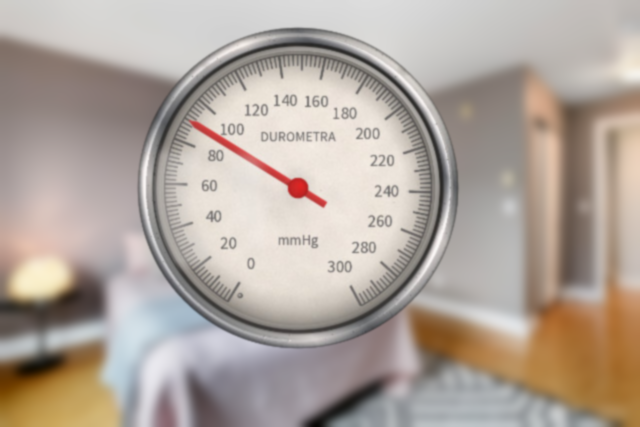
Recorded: 90 mmHg
